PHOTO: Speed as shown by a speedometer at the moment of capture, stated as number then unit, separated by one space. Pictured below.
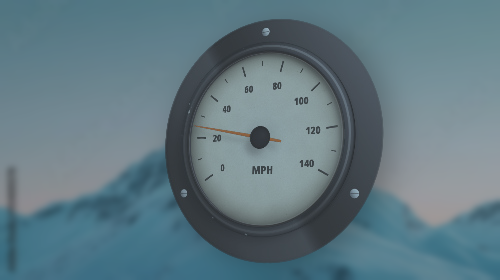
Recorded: 25 mph
